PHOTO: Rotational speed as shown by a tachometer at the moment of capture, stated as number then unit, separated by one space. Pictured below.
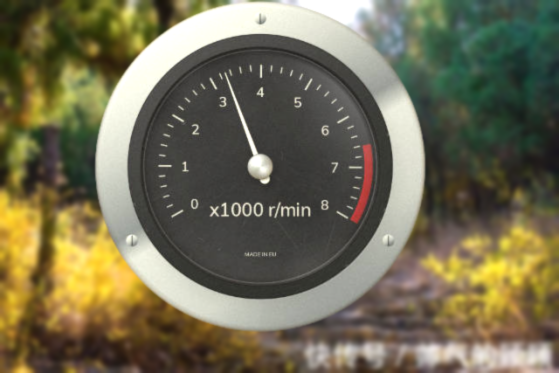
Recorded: 3300 rpm
